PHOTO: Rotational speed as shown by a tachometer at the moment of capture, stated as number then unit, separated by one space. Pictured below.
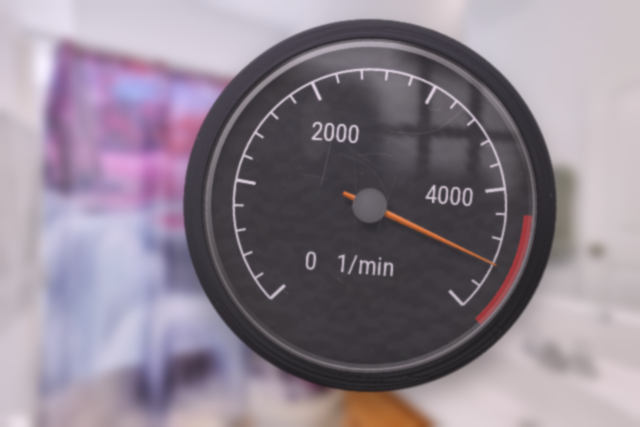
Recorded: 4600 rpm
